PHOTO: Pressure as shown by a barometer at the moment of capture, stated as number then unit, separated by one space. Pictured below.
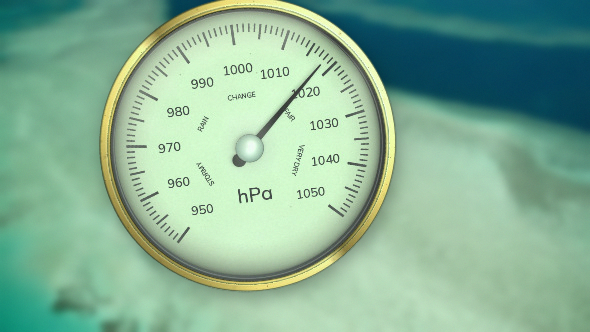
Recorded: 1018 hPa
